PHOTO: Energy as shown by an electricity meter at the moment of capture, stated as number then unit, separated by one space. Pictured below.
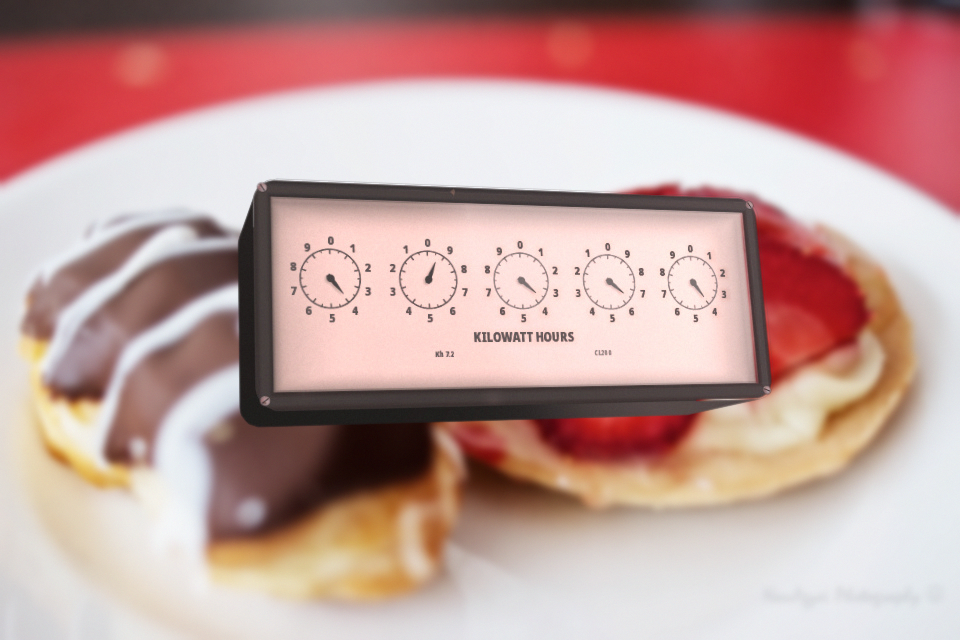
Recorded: 39364 kWh
